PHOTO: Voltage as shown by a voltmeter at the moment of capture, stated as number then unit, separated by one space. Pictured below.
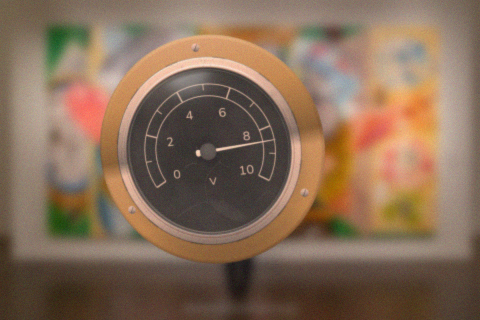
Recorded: 8.5 V
